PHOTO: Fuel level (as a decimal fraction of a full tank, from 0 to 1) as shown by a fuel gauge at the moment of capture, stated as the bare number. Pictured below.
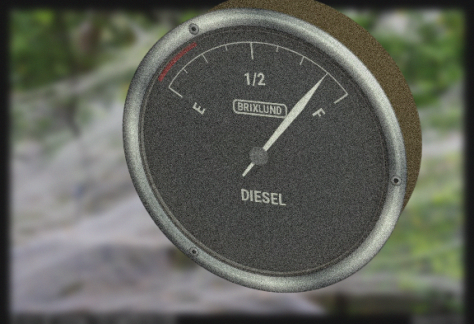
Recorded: 0.875
